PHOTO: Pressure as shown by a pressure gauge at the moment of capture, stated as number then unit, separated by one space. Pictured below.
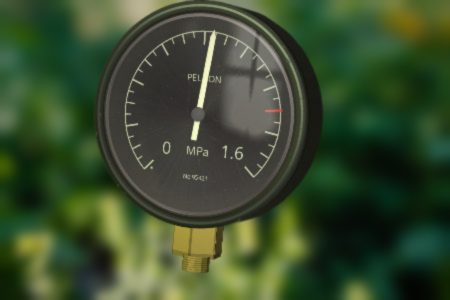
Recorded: 0.85 MPa
